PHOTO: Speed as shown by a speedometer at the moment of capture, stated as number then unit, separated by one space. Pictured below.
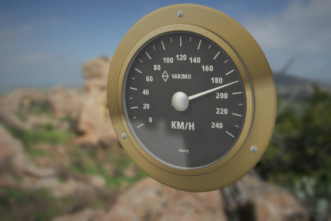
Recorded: 190 km/h
